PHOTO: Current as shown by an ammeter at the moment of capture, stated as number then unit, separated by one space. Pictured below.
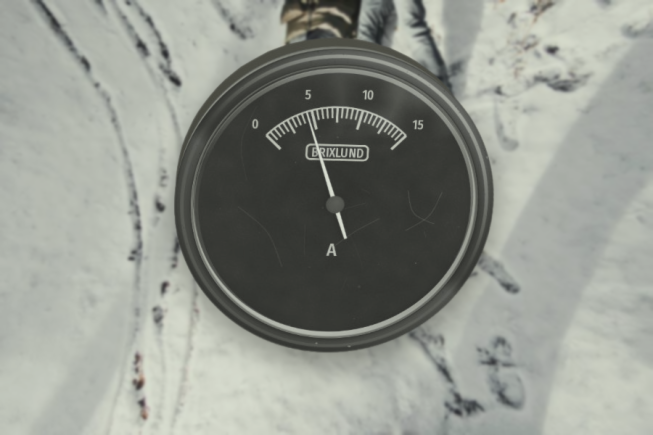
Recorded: 4.5 A
